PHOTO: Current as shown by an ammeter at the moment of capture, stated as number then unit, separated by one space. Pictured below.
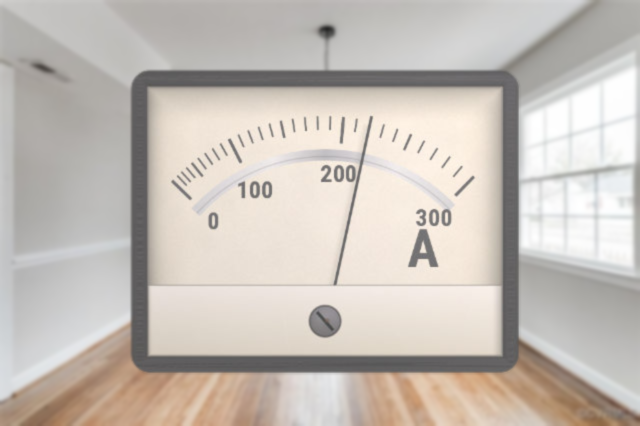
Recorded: 220 A
